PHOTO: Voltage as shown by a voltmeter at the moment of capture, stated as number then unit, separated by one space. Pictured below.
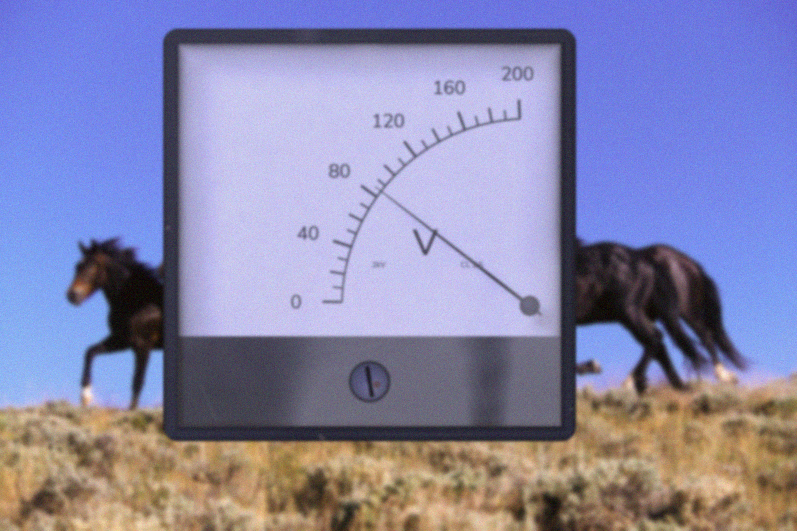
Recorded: 85 V
